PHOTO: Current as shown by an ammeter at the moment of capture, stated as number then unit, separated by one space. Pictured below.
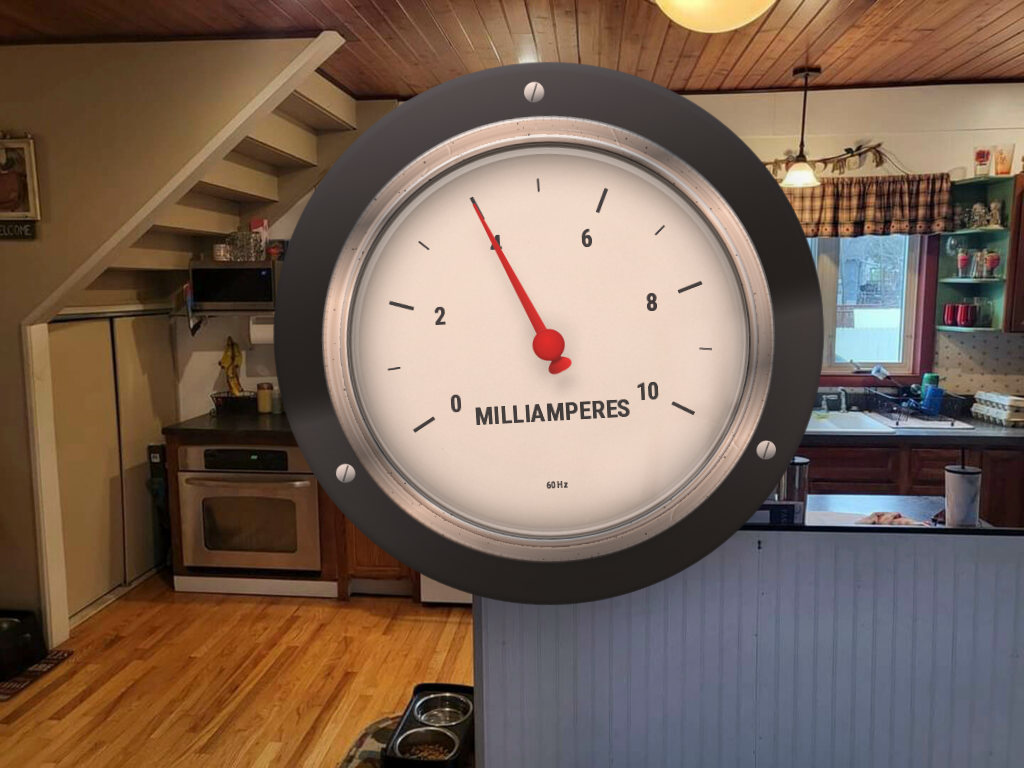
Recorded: 4 mA
